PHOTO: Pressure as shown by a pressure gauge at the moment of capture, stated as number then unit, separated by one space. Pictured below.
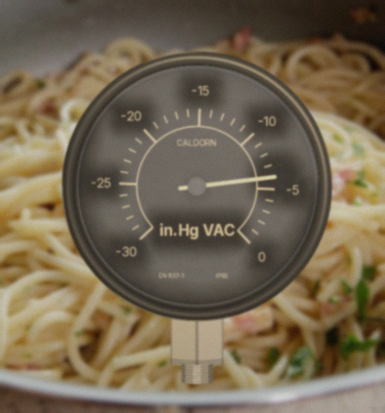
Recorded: -6 inHg
